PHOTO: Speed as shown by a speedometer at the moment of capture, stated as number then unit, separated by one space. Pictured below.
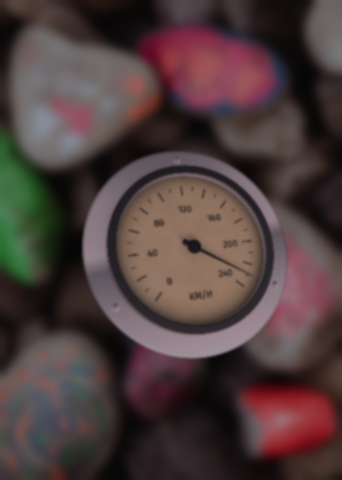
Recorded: 230 km/h
